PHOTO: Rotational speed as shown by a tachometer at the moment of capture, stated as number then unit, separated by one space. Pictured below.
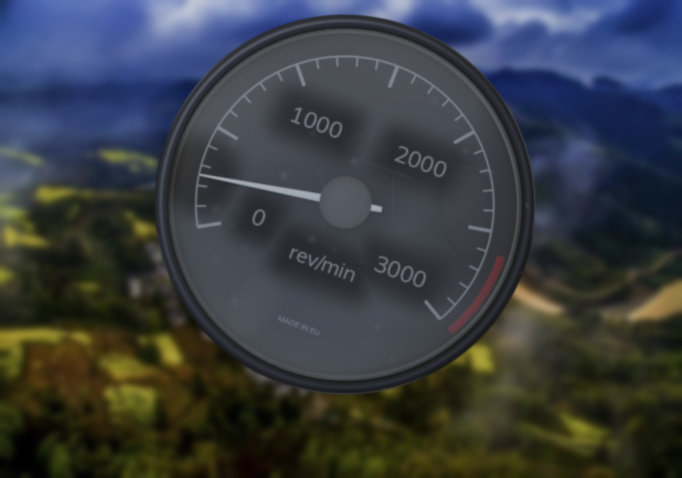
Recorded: 250 rpm
